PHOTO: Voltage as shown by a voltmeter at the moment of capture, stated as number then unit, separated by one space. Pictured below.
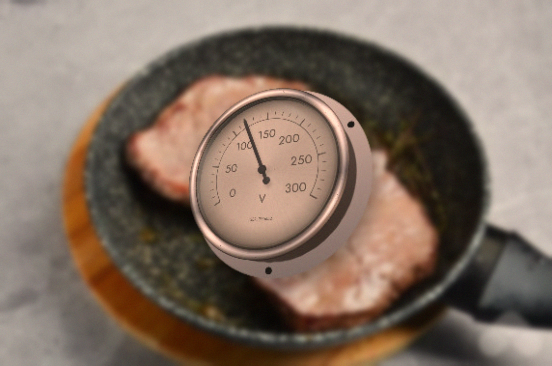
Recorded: 120 V
